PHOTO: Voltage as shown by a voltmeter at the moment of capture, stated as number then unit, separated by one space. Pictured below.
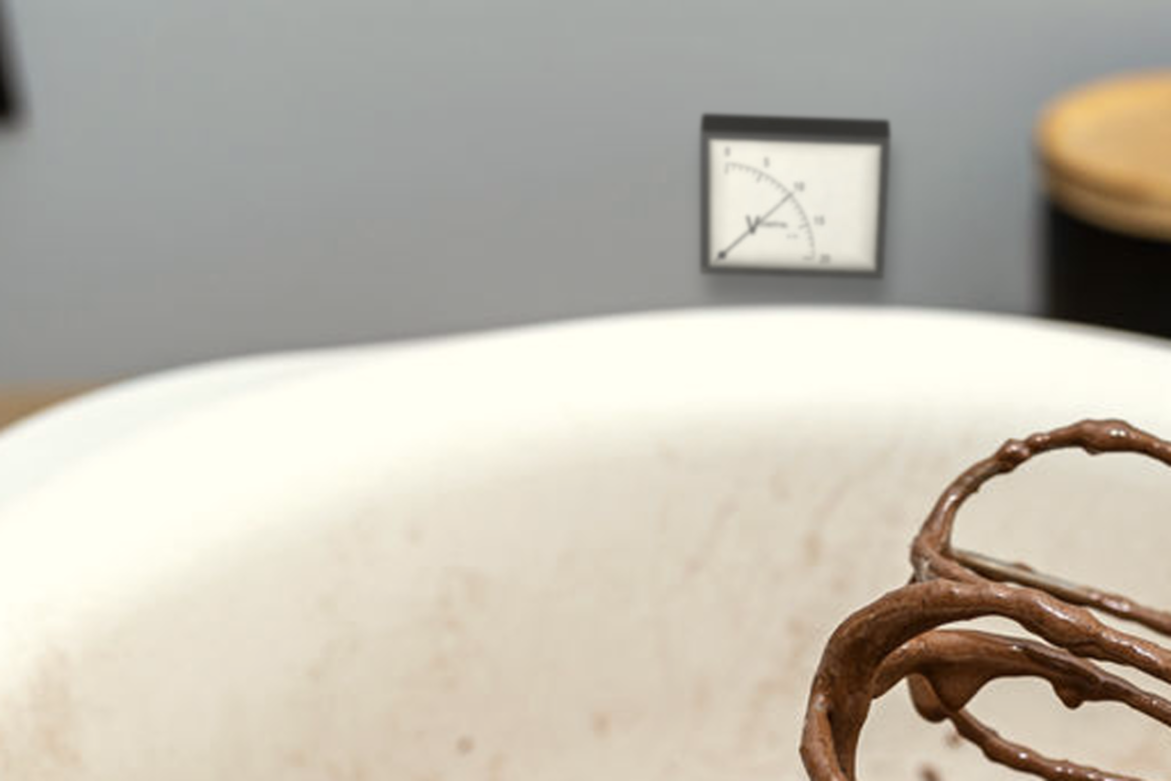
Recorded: 10 V
